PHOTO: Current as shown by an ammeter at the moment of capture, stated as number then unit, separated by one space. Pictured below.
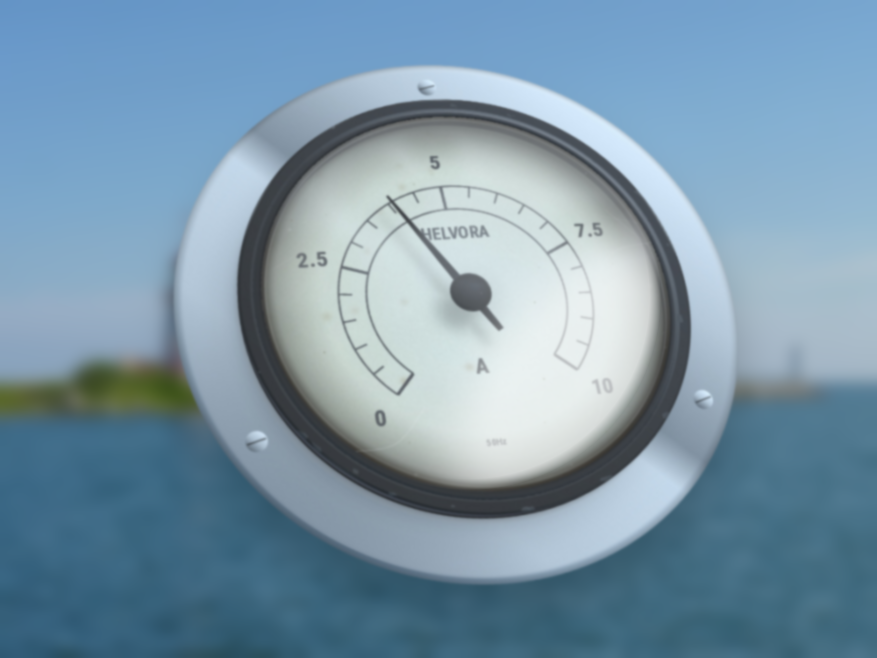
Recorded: 4 A
